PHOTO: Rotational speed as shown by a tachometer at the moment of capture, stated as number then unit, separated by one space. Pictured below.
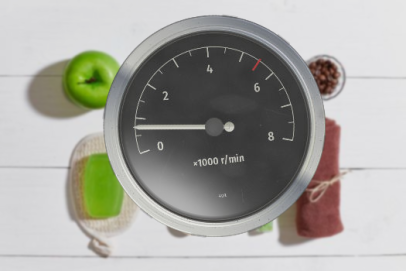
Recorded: 750 rpm
